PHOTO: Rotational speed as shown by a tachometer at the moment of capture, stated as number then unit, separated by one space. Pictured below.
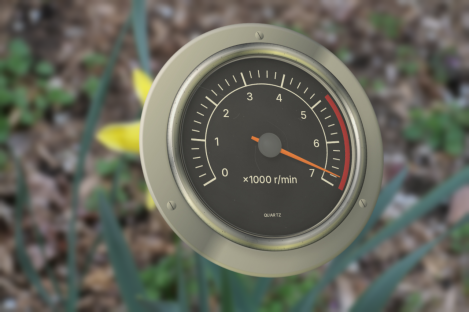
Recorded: 6800 rpm
